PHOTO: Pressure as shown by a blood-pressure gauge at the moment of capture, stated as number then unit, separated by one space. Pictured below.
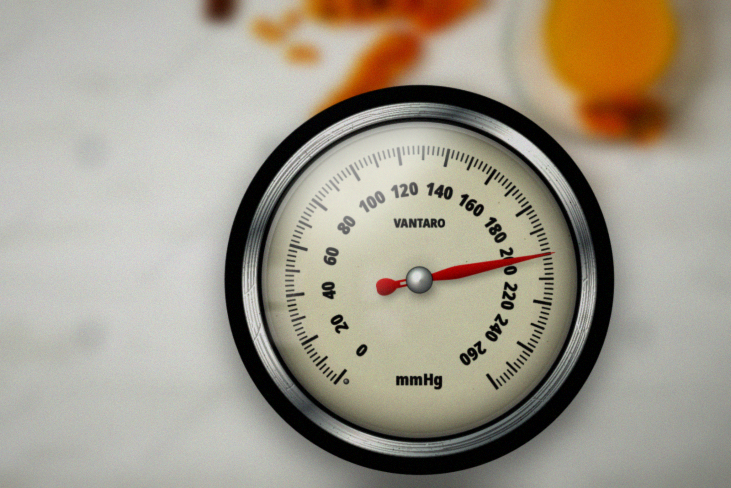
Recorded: 200 mmHg
